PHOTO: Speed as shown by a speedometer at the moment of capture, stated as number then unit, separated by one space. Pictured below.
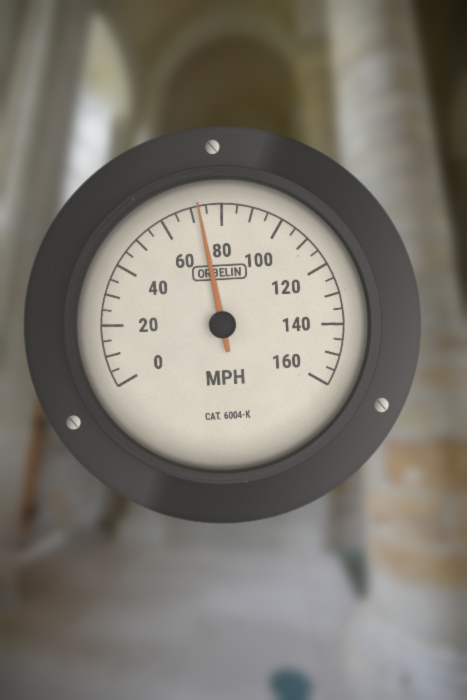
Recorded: 72.5 mph
